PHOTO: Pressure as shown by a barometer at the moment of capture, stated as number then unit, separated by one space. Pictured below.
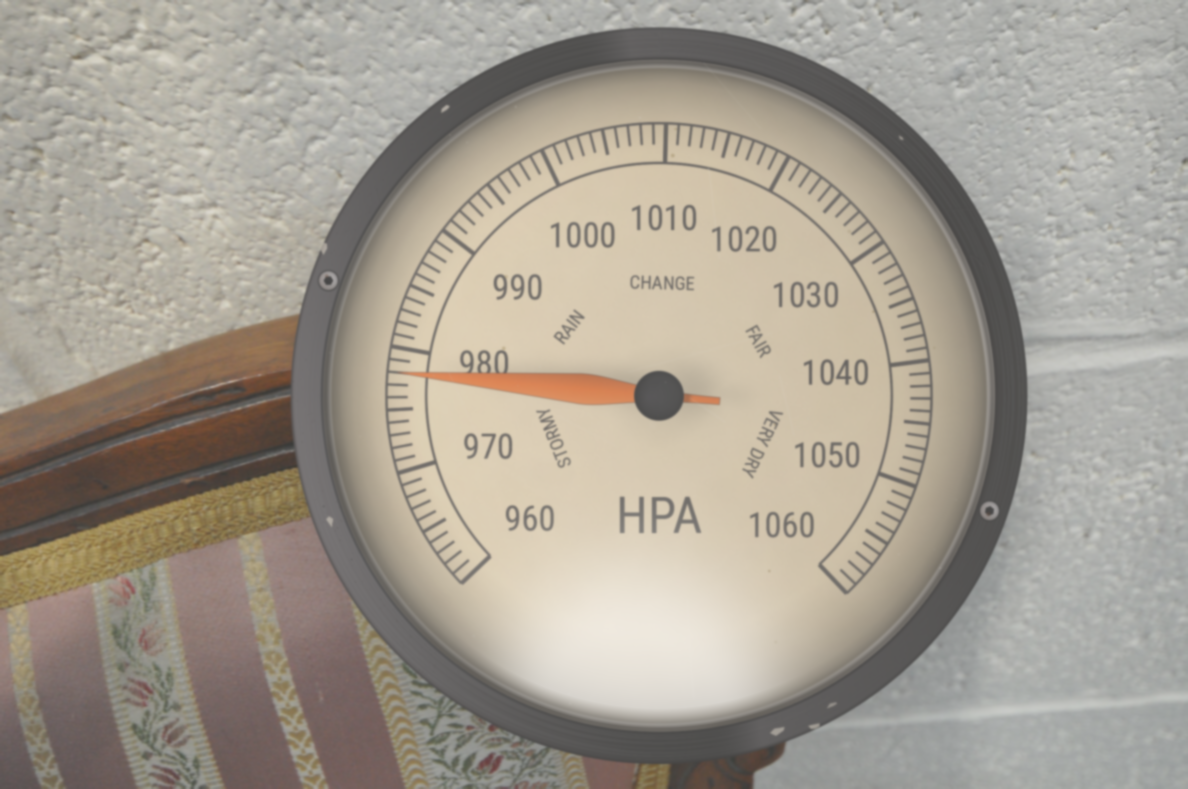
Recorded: 978 hPa
